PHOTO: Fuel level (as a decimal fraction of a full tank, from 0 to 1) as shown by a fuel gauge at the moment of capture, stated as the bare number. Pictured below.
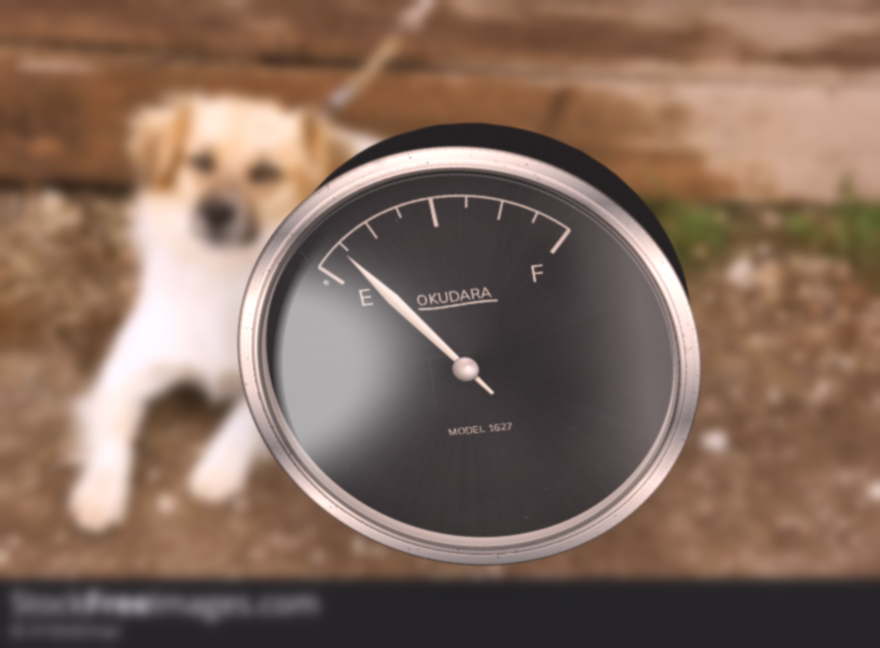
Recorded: 0.125
